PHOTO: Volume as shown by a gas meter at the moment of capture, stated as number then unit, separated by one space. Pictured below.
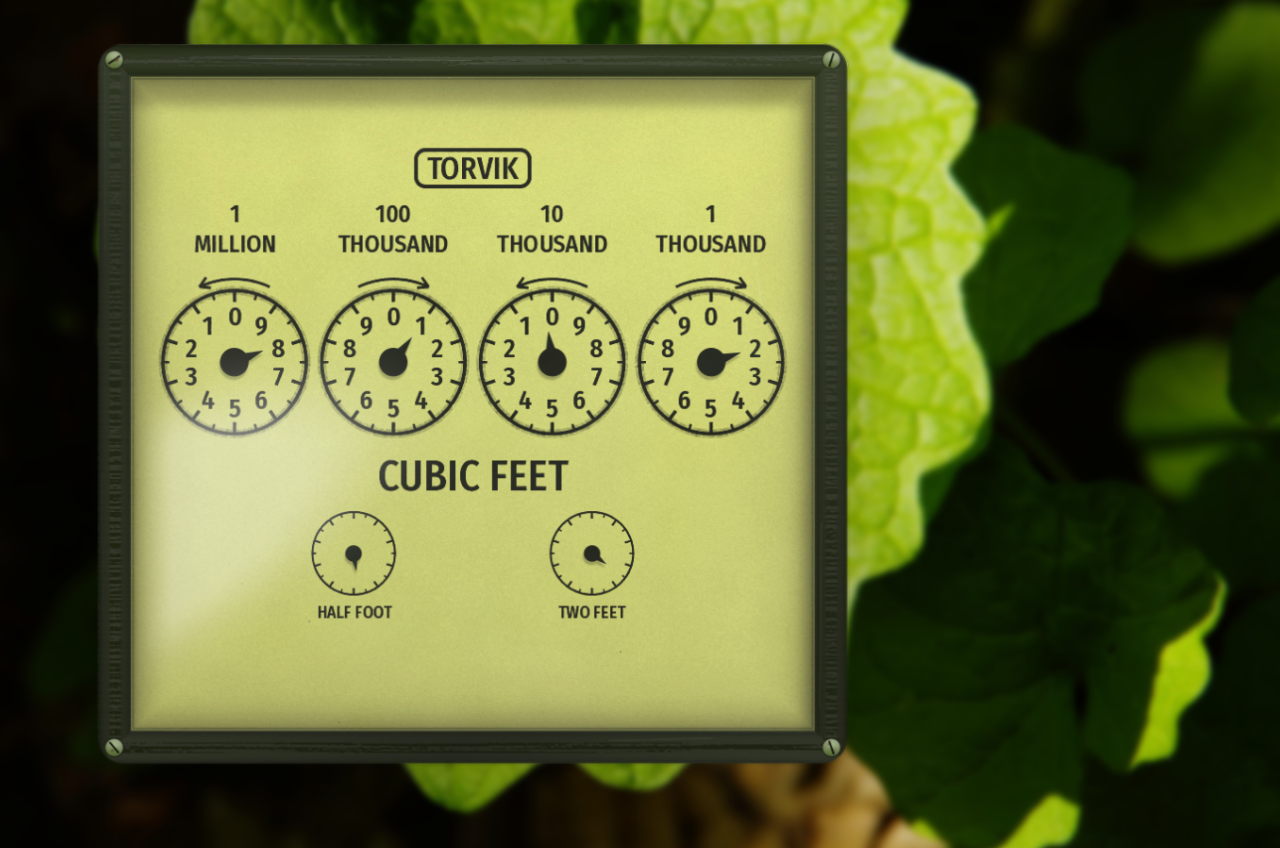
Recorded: 810200 ft³
